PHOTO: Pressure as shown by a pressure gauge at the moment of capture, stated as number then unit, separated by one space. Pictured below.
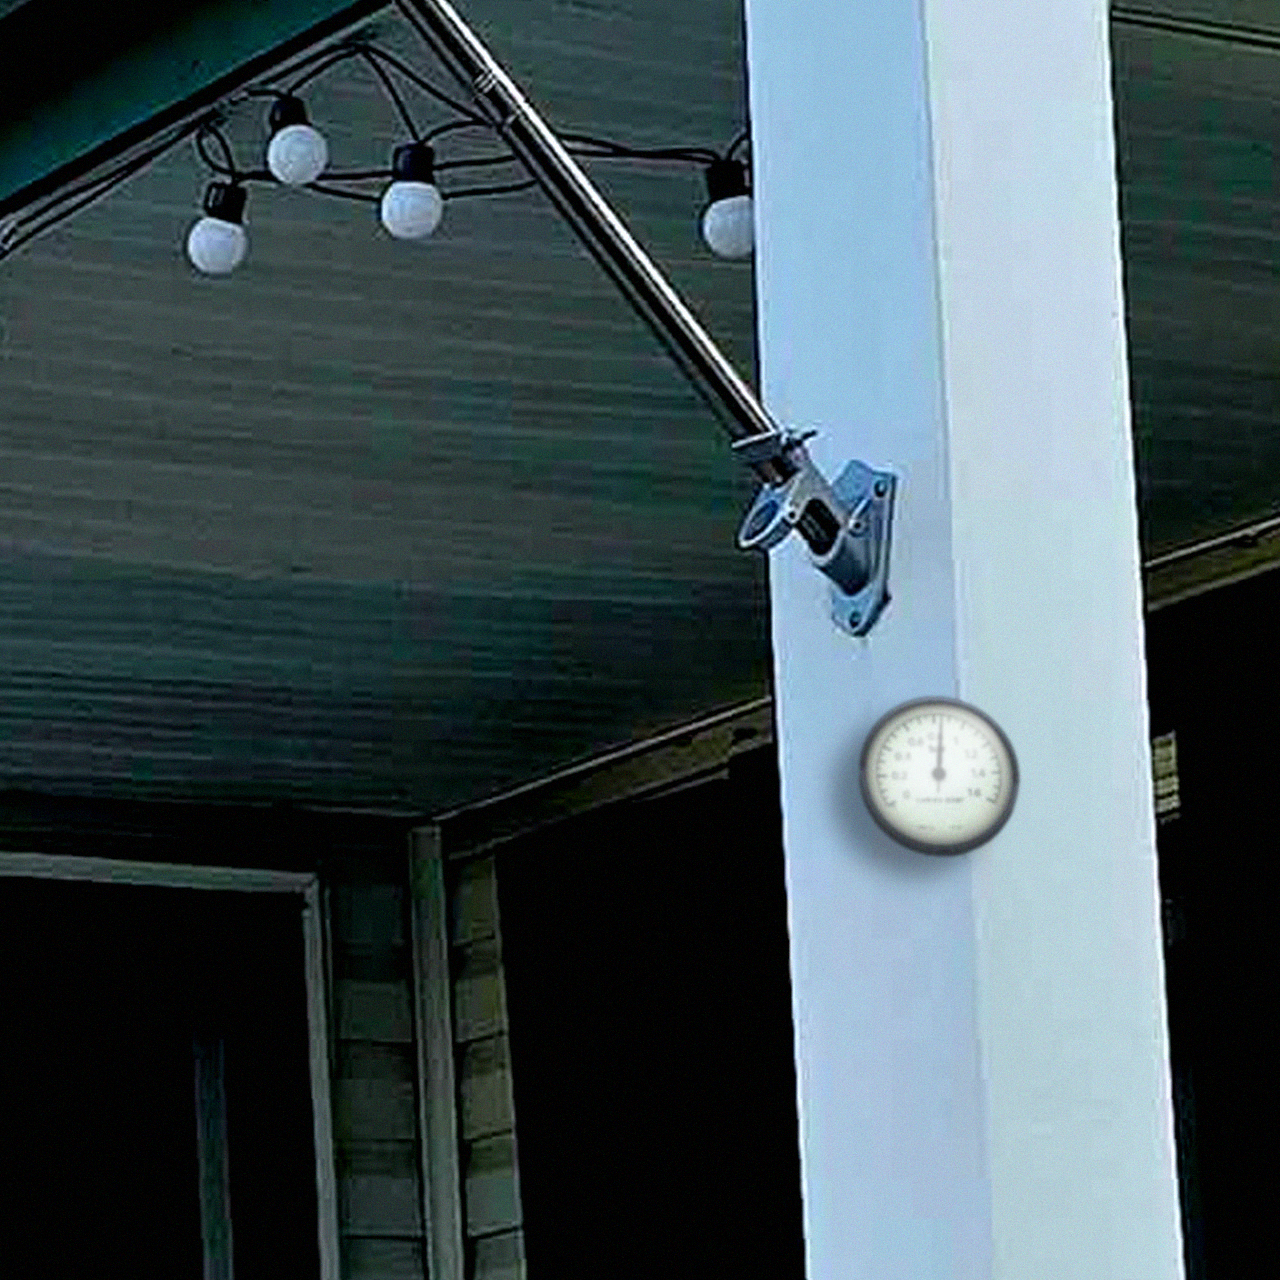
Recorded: 0.85 bar
